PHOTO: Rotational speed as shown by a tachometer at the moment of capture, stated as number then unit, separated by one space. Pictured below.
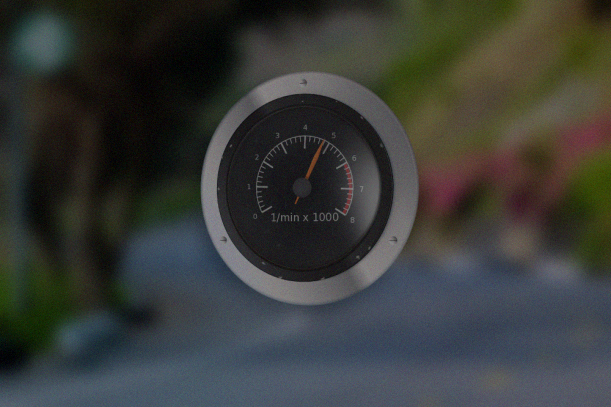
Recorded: 4800 rpm
